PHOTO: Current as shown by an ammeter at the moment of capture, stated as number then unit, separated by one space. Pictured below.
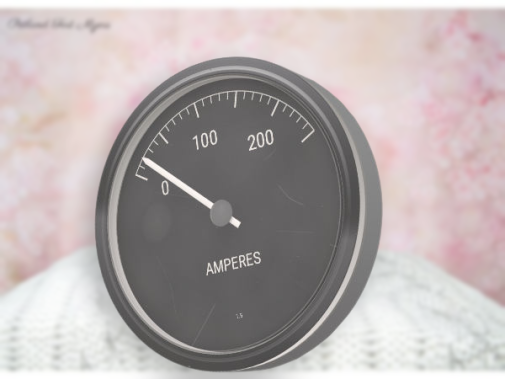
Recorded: 20 A
